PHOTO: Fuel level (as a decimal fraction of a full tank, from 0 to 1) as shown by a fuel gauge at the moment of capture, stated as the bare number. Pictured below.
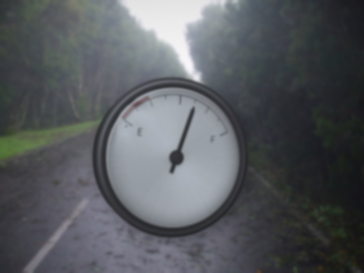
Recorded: 0.625
